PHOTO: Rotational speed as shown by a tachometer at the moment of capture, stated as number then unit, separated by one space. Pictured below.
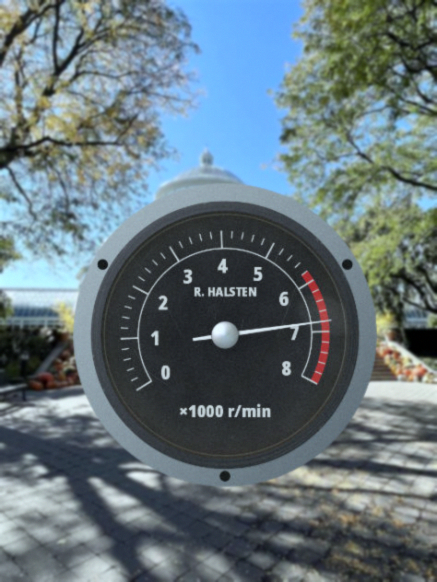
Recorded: 6800 rpm
